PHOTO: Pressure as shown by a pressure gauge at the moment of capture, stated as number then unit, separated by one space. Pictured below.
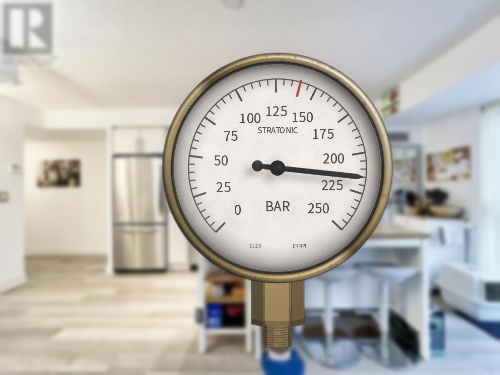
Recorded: 215 bar
